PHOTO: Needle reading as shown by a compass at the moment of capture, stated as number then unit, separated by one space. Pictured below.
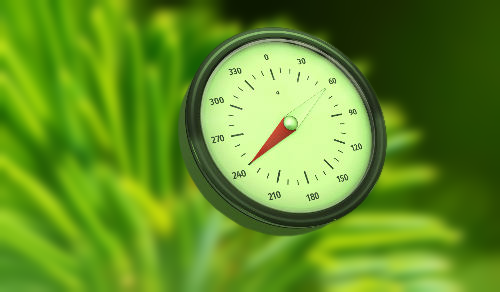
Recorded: 240 °
